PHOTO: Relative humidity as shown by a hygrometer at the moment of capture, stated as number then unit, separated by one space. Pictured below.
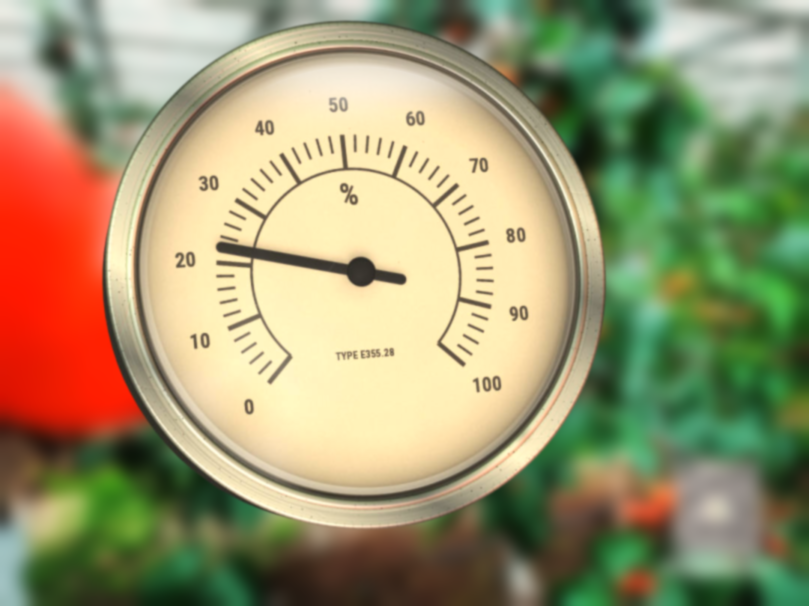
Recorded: 22 %
